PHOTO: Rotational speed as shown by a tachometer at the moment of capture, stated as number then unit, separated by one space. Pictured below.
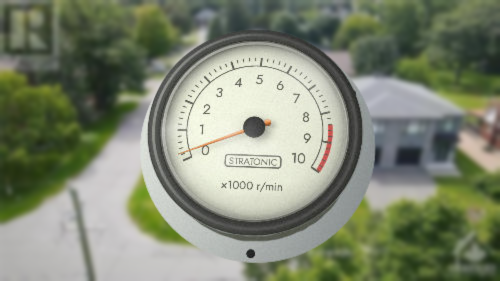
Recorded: 200 rpm
